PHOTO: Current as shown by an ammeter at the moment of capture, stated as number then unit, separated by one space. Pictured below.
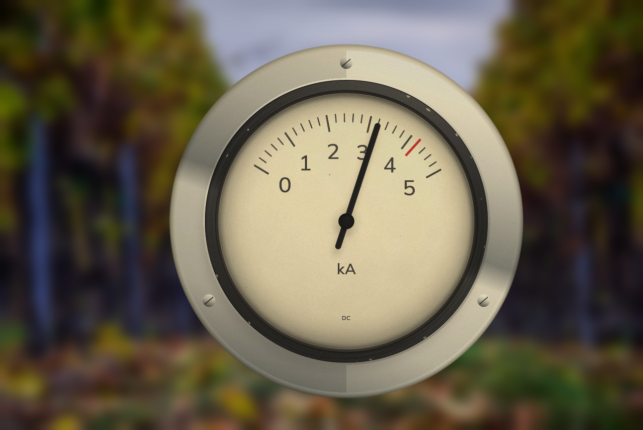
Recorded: 3.2 kA
